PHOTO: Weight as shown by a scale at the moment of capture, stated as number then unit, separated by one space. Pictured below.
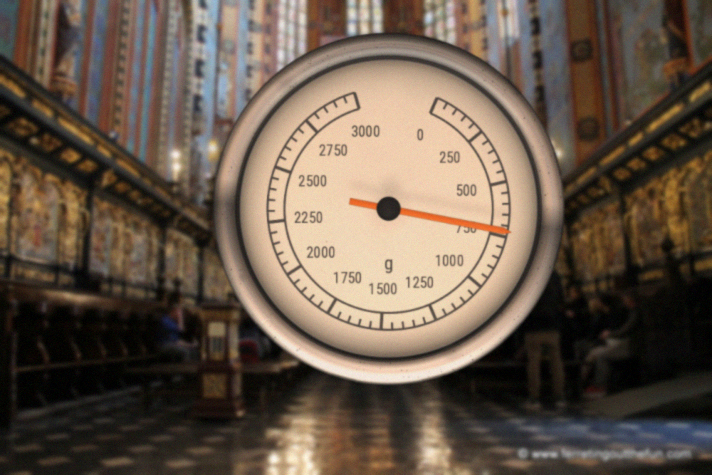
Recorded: 725 g
